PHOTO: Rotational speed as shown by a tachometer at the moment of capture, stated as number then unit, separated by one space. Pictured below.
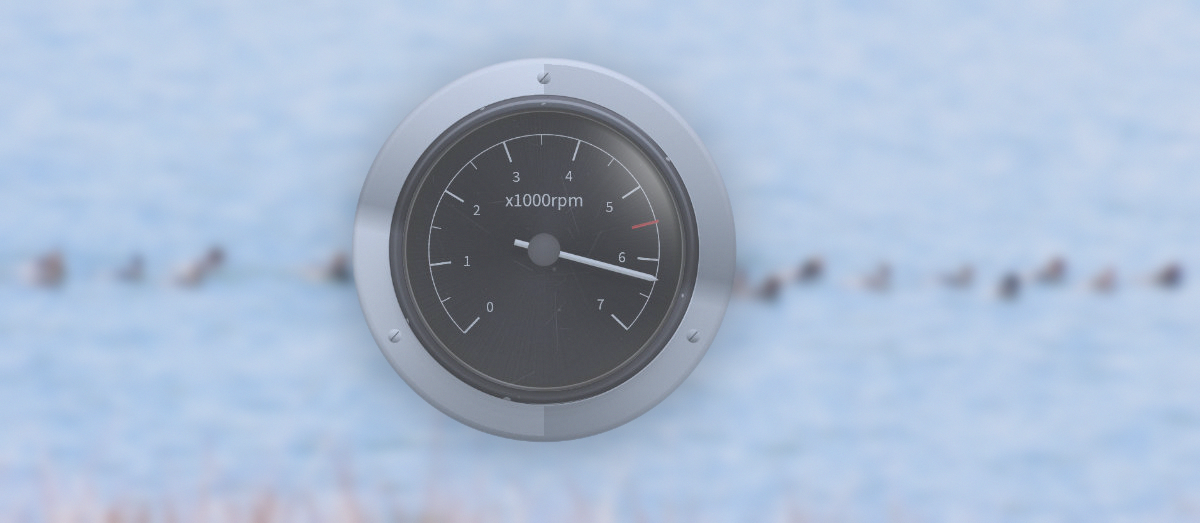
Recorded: 6250 rpm
